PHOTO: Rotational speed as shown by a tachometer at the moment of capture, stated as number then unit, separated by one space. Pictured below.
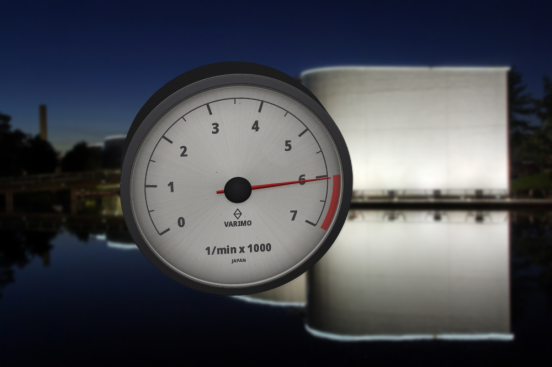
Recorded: 6000 rpm
